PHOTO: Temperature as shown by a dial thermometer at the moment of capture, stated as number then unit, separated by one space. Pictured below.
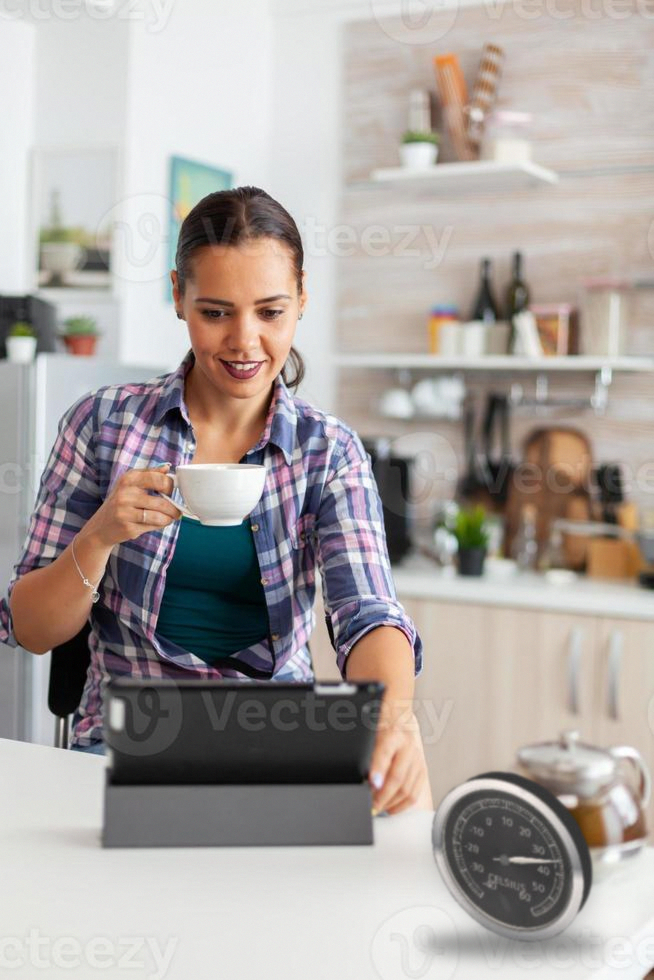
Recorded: 35 °C
